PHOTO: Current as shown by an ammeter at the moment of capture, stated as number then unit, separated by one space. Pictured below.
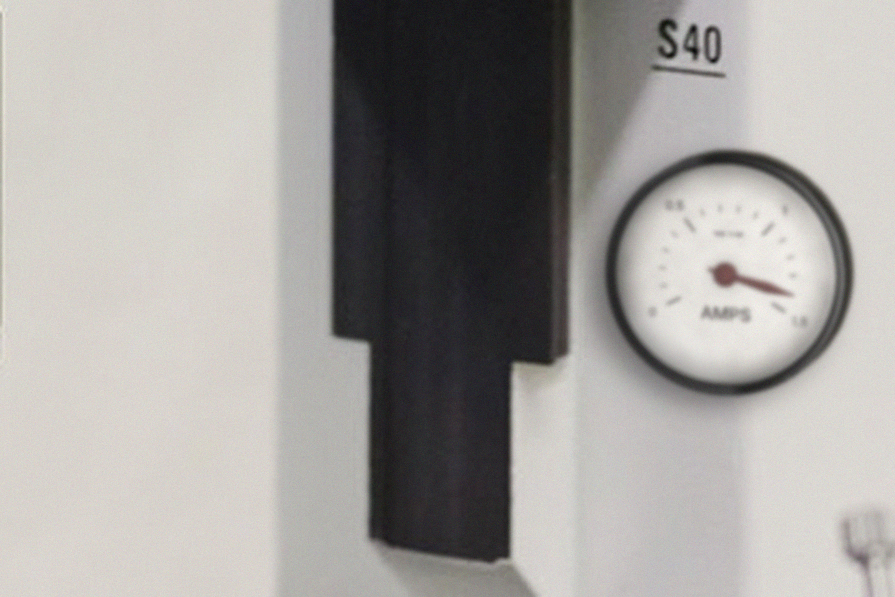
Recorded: 1.4 A
